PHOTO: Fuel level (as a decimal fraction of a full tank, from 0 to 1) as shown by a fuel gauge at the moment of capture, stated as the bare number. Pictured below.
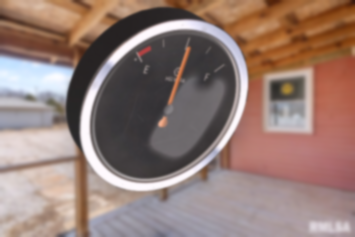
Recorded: 0.5
